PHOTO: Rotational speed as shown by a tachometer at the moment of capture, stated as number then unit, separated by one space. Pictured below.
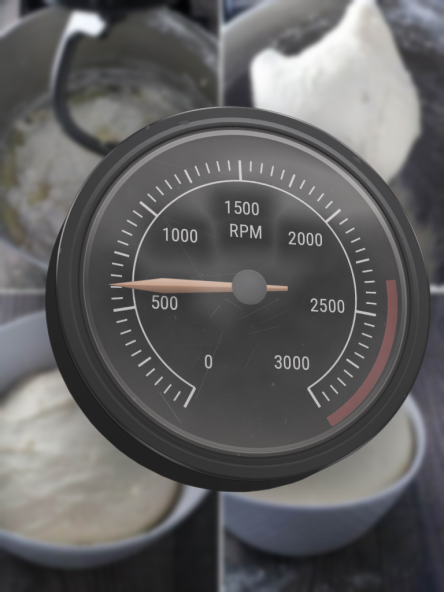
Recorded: 600 rpm
